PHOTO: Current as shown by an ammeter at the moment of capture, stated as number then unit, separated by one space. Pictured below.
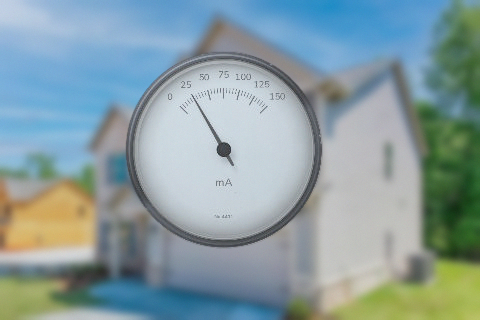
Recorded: 25 mA
